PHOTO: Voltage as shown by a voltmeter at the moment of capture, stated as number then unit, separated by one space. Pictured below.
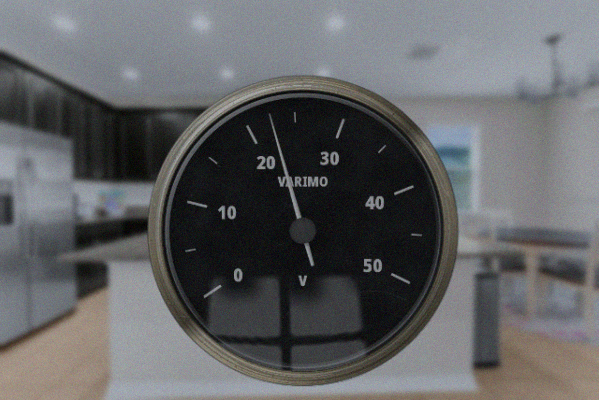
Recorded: 22.5 V
